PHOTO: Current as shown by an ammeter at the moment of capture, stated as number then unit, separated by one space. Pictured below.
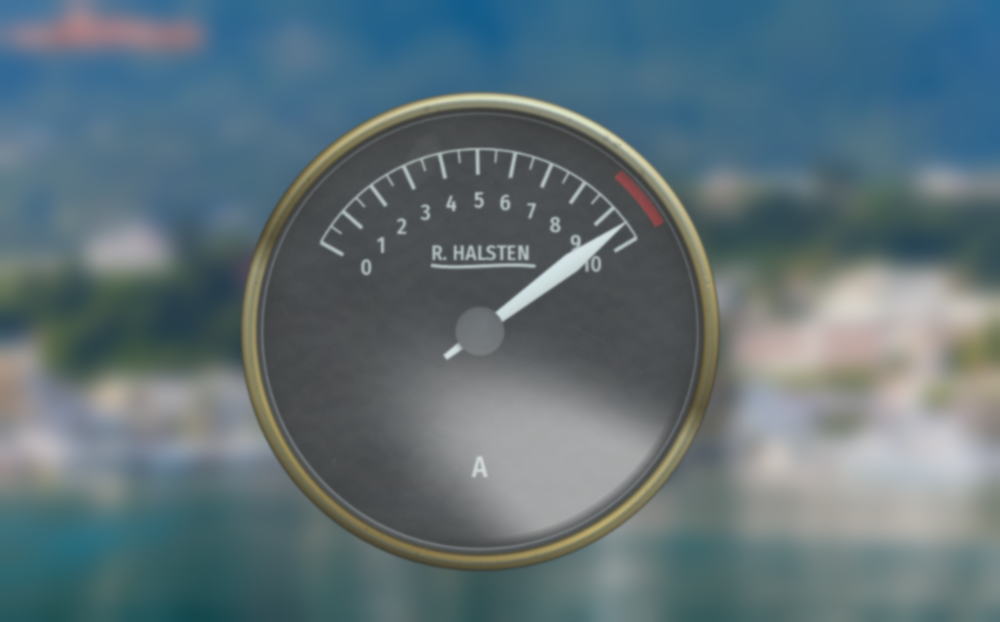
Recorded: 9.5 A
